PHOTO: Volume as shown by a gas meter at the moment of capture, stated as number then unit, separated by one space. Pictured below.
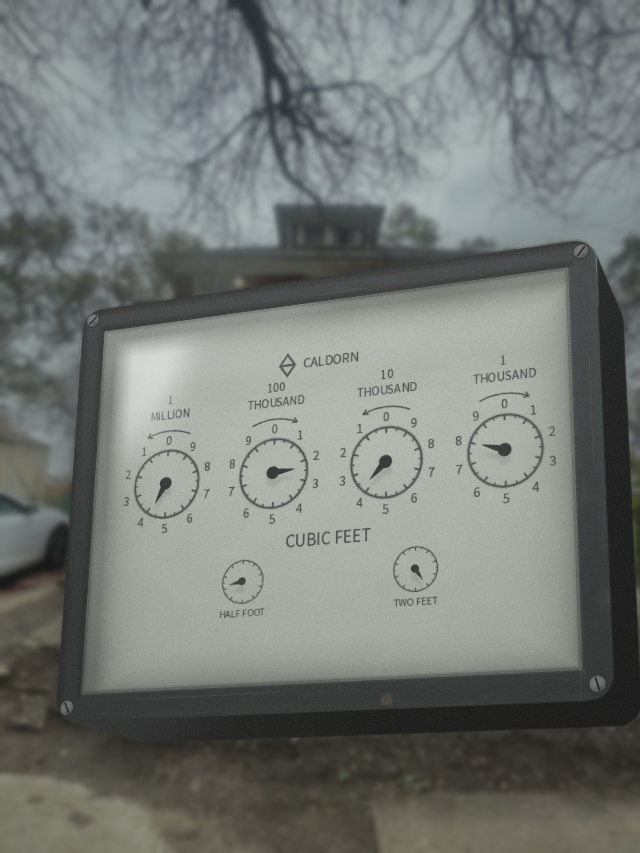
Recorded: 423800 ft³
